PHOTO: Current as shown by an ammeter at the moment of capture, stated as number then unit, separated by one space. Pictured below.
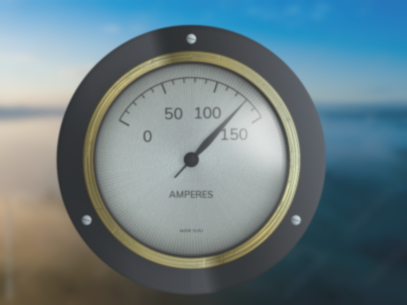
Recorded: 130 A
